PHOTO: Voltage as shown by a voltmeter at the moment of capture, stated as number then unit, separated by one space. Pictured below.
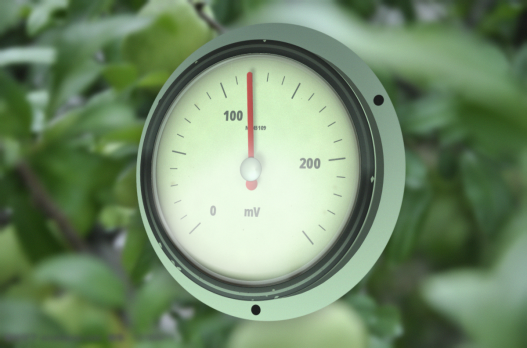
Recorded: 120 mV
